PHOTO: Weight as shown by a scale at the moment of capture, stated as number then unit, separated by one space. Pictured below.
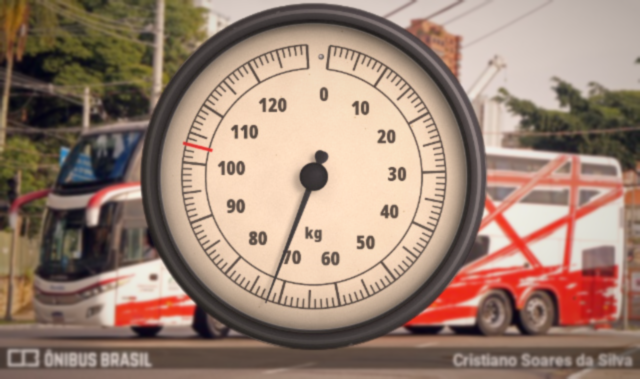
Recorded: 72 kg
